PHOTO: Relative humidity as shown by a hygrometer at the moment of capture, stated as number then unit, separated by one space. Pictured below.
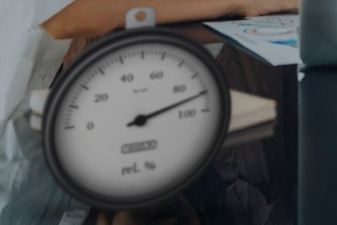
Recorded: 90 %
